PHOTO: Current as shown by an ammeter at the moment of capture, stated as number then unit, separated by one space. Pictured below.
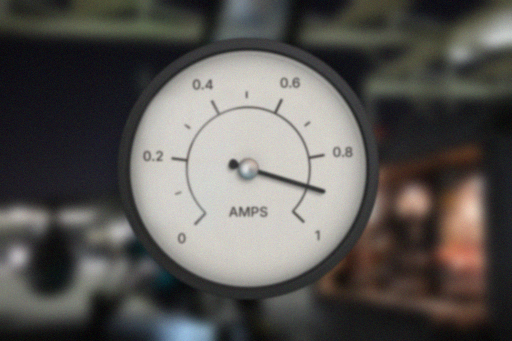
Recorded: 0.9 A
